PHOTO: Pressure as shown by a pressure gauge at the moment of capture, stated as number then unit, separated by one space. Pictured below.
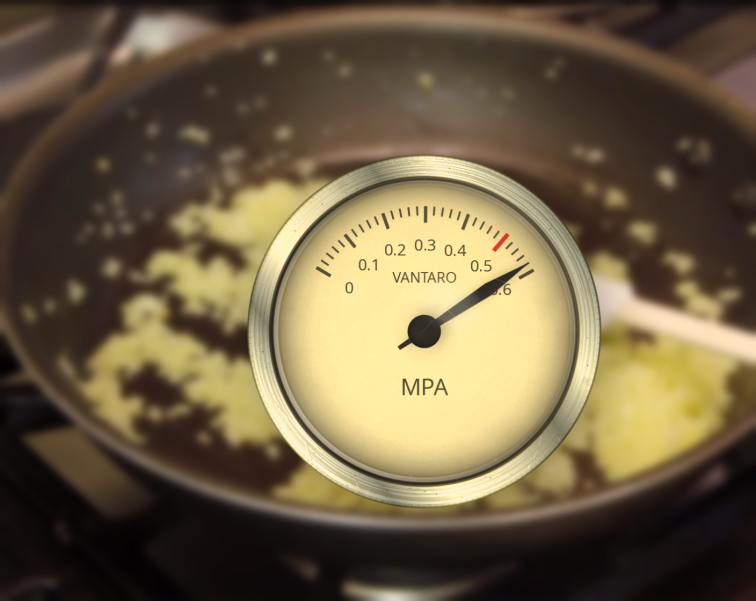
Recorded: 0.58 MPa
